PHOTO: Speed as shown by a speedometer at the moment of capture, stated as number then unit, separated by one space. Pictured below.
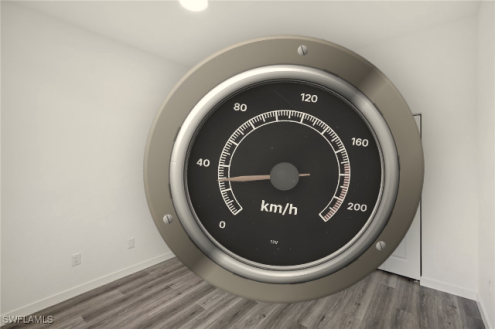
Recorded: 30 km/h
